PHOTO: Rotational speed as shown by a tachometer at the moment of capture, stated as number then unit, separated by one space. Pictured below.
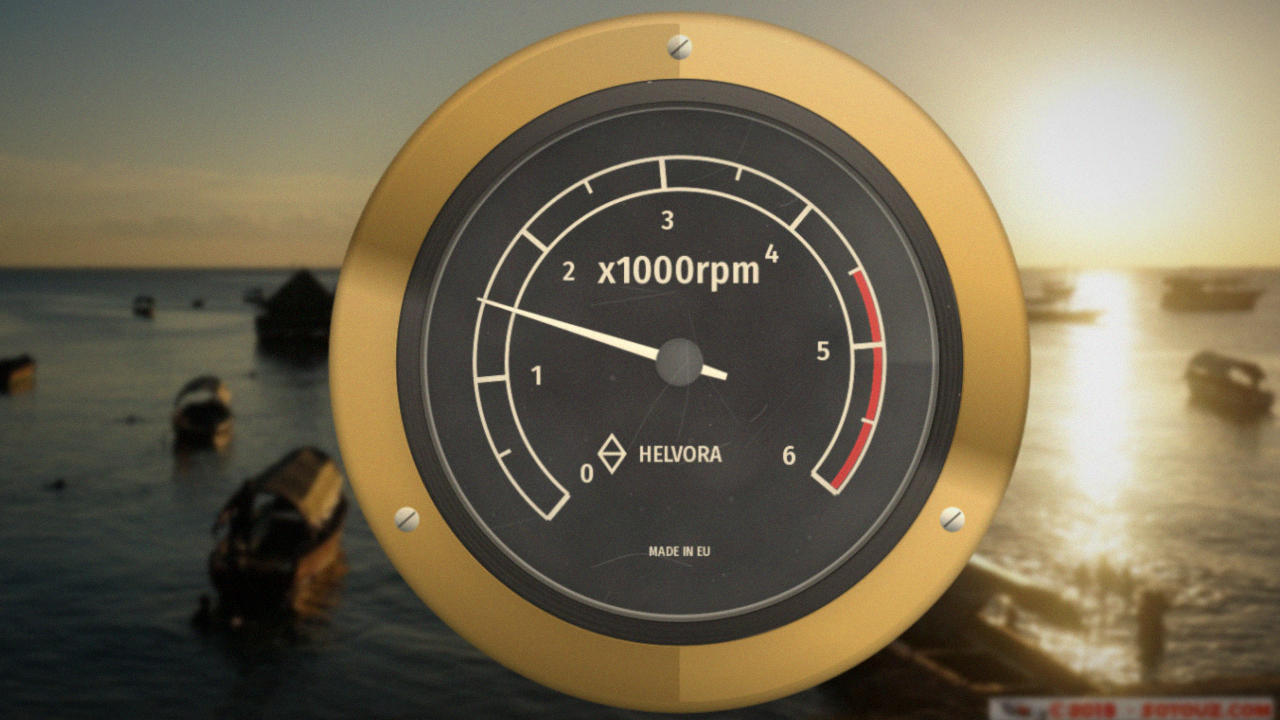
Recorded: 1500 rpm
